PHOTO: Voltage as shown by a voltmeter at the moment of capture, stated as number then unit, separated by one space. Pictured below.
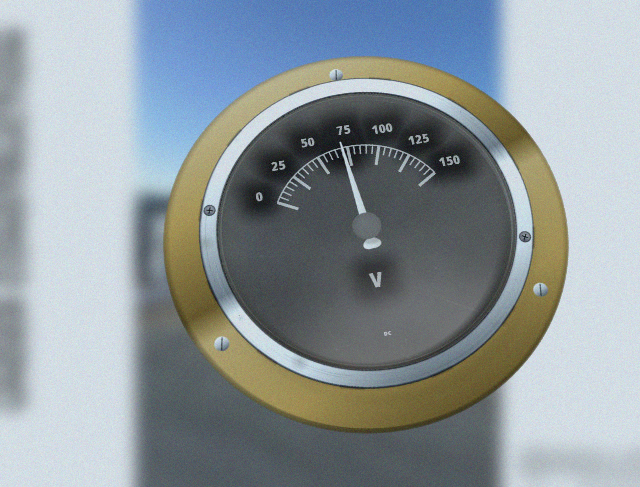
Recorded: 70 V
